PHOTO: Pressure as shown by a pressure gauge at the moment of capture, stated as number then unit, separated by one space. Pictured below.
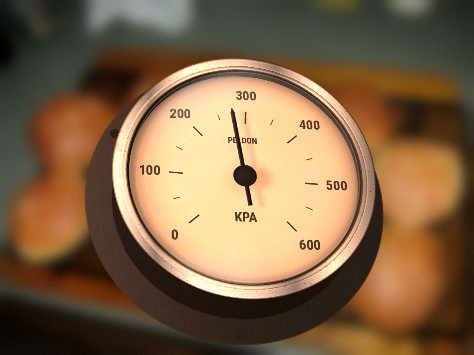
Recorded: 275 kPa
